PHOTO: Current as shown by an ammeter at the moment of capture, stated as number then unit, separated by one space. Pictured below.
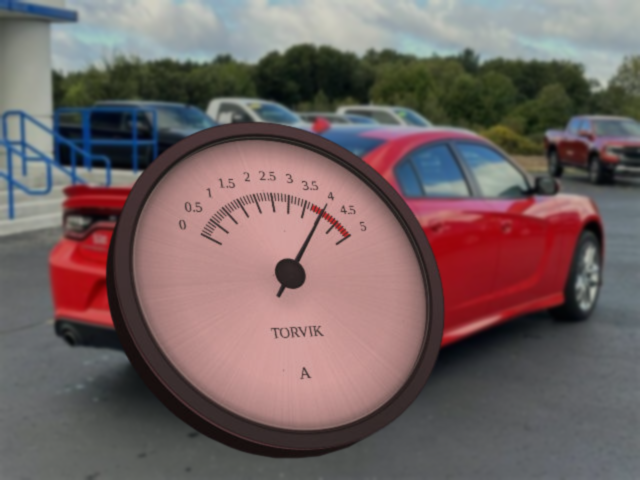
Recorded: 4 A
